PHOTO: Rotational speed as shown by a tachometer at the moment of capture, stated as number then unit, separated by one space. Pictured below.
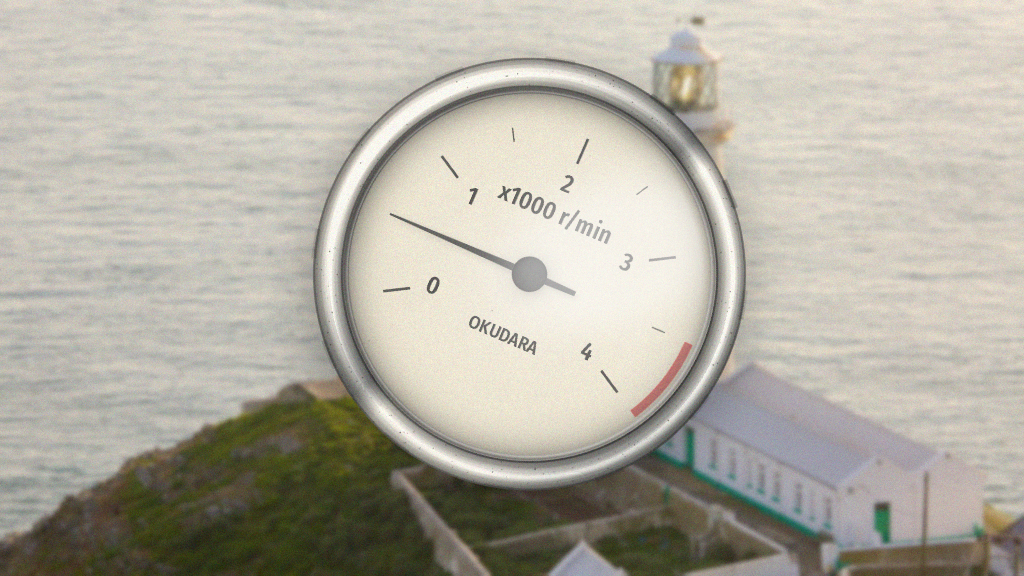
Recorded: 500 rpm
